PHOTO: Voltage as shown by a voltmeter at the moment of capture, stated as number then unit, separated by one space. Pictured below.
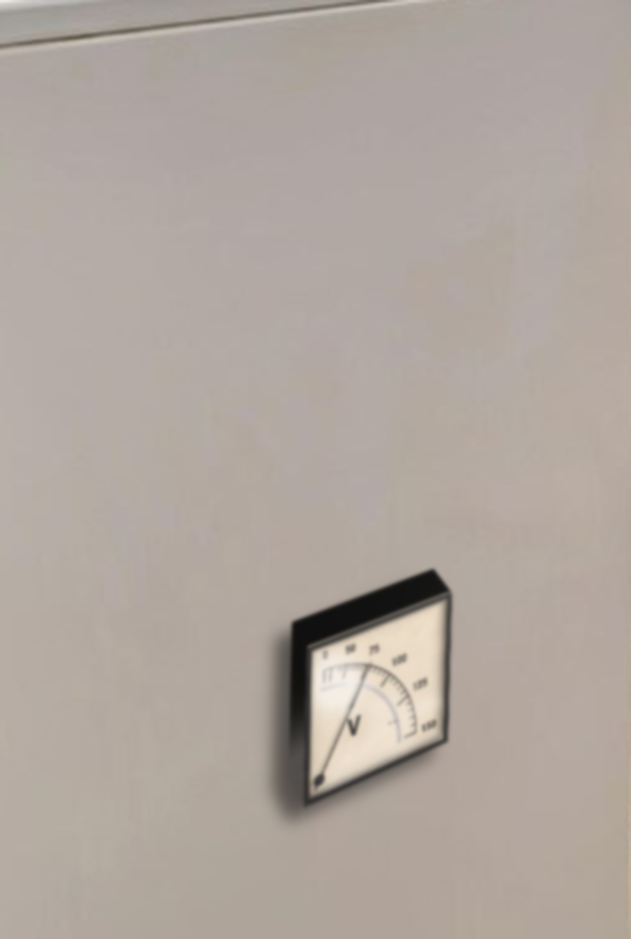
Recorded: 75 V
